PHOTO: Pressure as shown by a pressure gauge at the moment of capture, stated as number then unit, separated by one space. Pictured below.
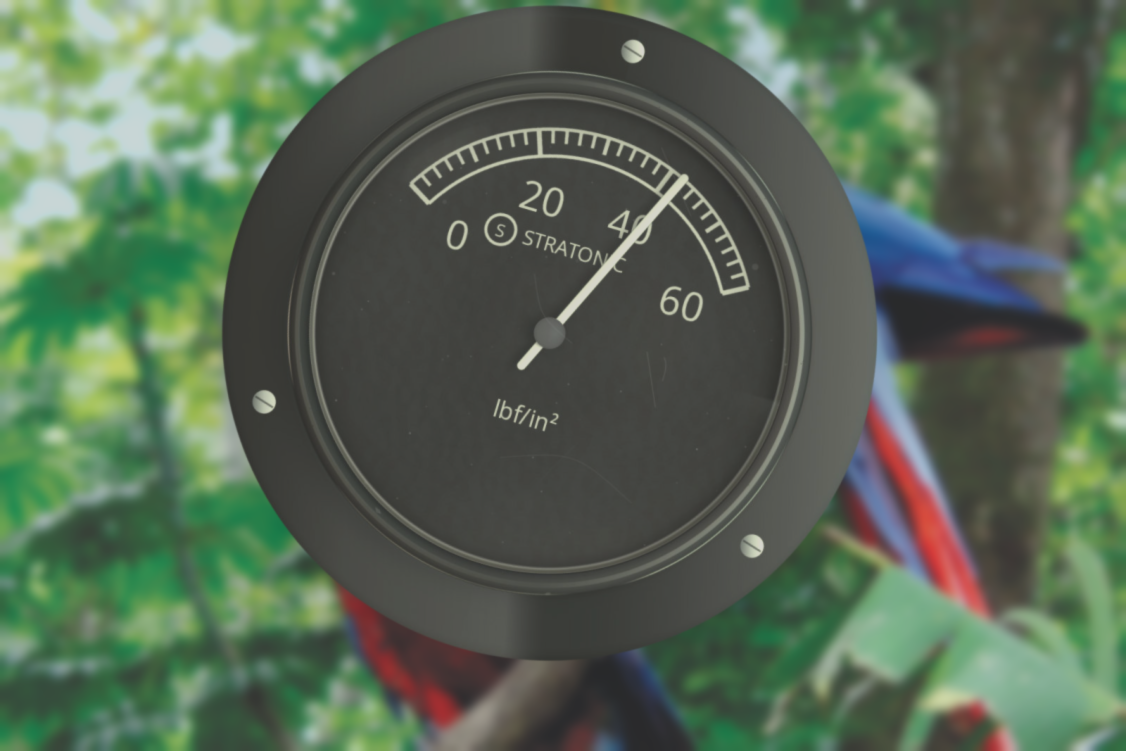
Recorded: 42 psi
